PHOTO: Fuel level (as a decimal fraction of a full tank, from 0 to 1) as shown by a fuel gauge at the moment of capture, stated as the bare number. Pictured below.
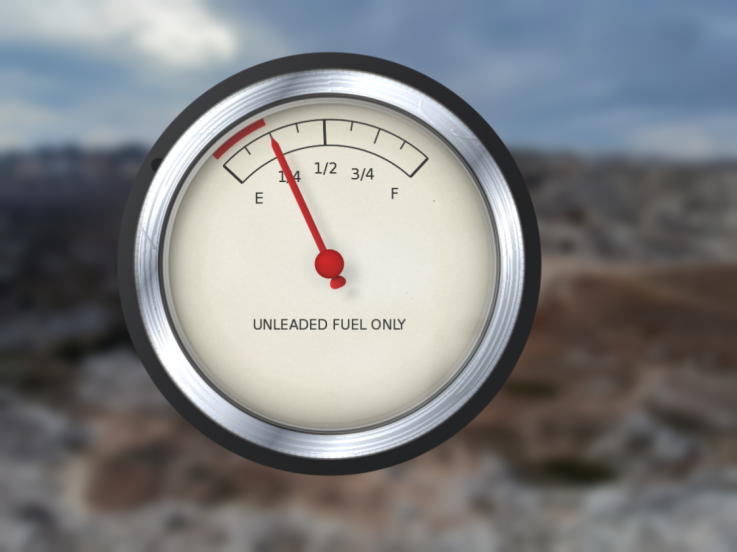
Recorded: 0.25
